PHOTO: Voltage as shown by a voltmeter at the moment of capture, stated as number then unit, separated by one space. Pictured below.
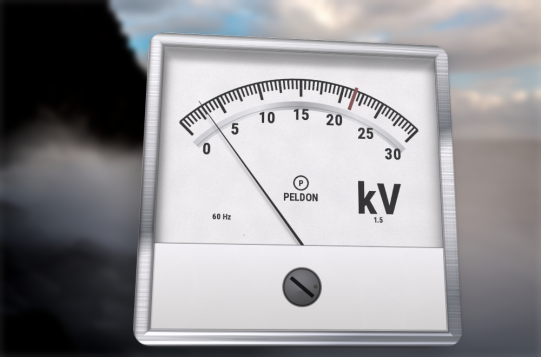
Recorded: 3 kV
